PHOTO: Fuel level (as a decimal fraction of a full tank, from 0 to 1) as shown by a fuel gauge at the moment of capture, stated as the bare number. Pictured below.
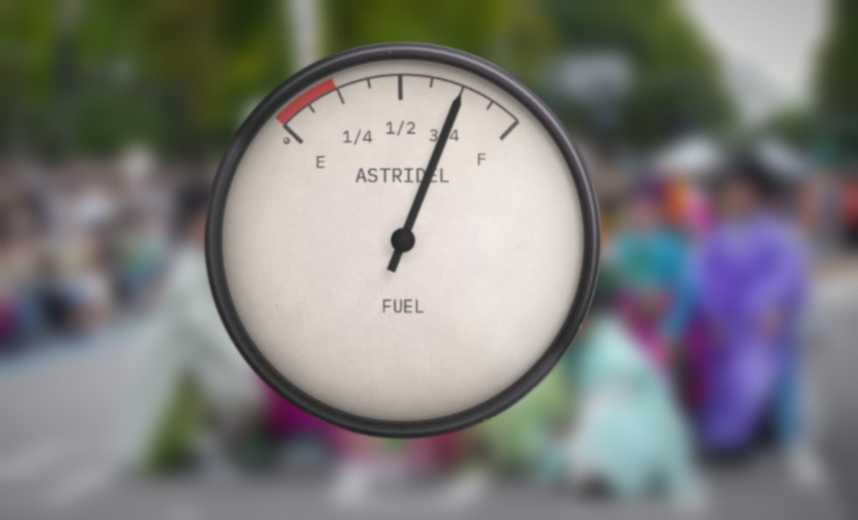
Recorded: 0.75
